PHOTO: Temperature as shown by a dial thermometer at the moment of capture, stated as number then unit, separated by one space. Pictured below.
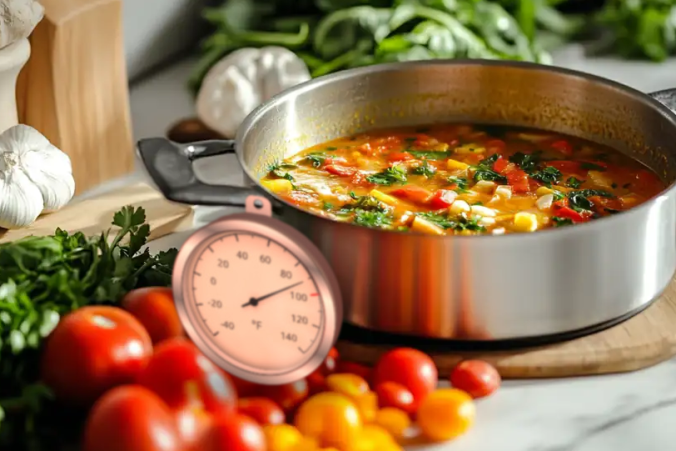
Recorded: 90 °F
